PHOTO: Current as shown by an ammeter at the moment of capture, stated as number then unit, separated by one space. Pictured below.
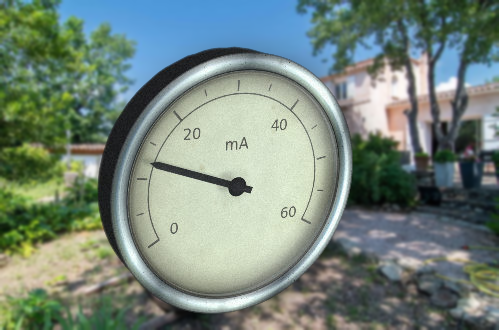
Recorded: 12.5 mA
